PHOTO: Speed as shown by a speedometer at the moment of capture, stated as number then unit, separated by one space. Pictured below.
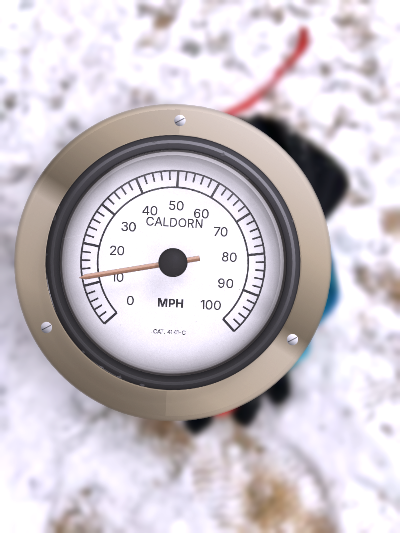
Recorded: 12 mph
